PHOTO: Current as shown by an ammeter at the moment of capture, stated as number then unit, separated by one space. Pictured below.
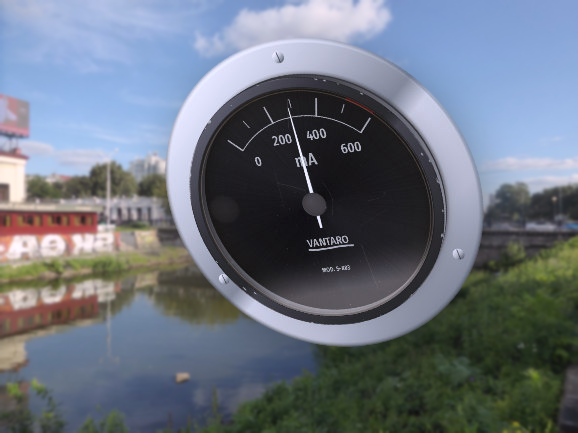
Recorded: 300 mA
